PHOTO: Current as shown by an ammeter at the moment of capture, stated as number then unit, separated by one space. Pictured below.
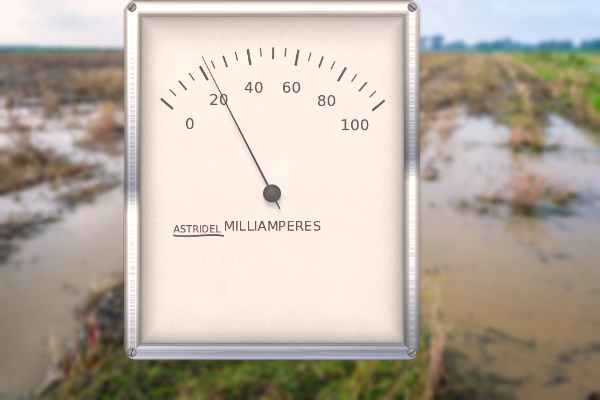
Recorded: 22.5 mA
